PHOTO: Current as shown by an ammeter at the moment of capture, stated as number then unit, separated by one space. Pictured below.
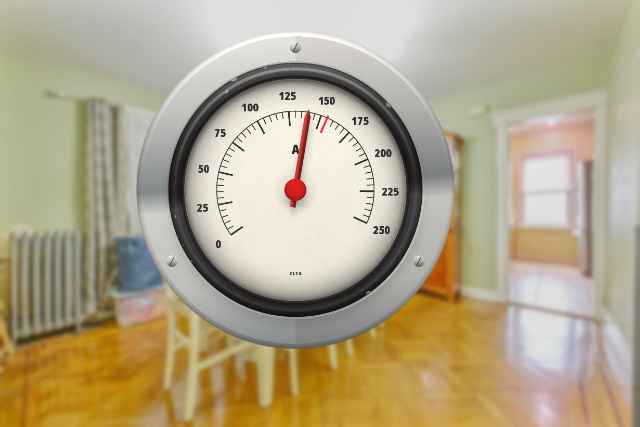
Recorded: 140 A
